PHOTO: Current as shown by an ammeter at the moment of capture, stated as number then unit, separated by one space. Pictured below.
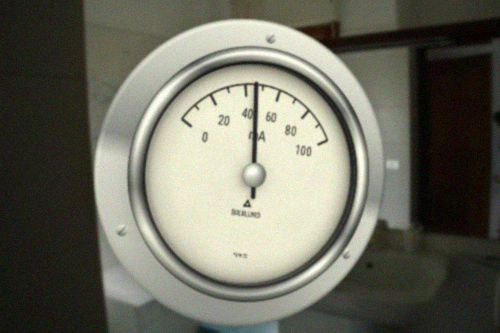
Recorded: 45 mA
